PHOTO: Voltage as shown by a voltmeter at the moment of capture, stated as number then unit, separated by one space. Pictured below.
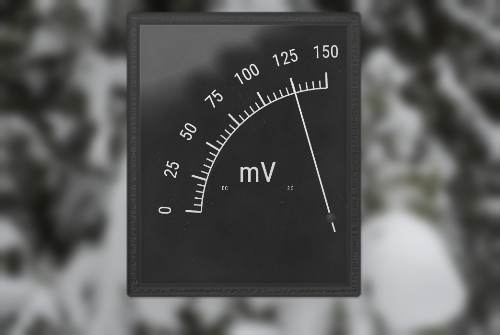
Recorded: 125 mV
